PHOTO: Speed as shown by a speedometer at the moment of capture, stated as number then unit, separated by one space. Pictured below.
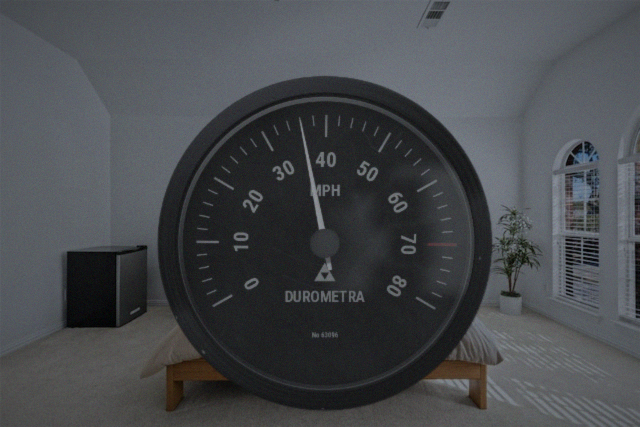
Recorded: 36 mph
